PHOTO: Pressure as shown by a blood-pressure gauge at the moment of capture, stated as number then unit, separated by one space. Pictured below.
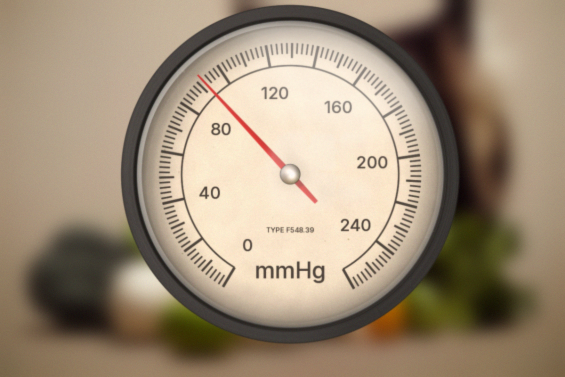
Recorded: 92 mmHg
